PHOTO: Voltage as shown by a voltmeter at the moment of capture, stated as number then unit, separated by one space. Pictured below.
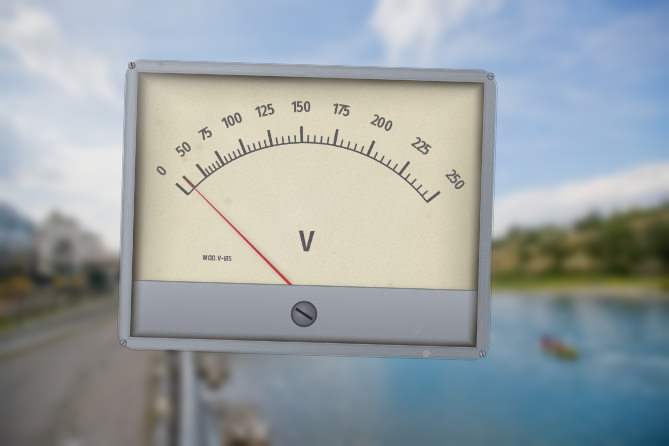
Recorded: 25 V
